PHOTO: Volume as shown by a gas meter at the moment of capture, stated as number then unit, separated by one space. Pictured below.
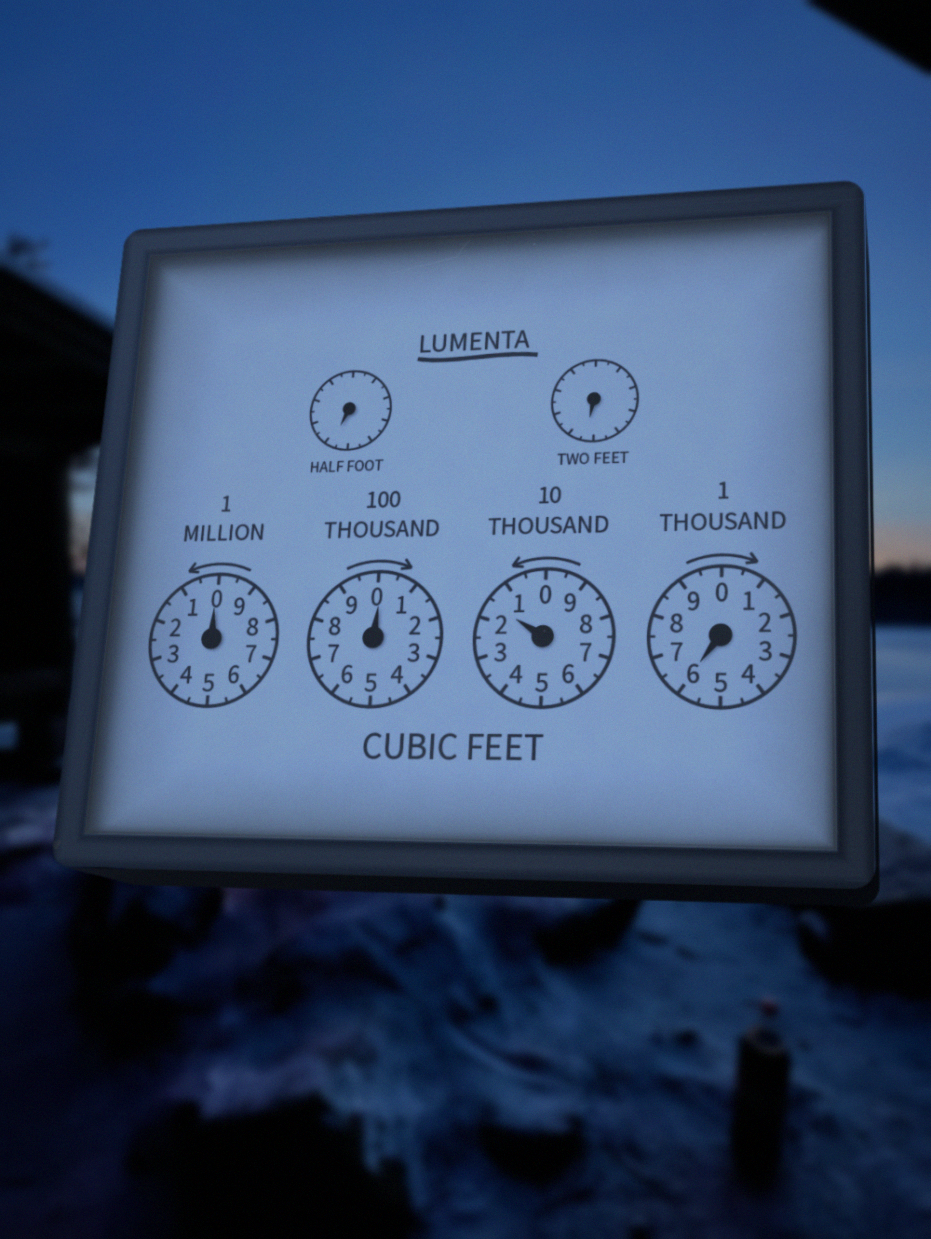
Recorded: 1600 ft³
